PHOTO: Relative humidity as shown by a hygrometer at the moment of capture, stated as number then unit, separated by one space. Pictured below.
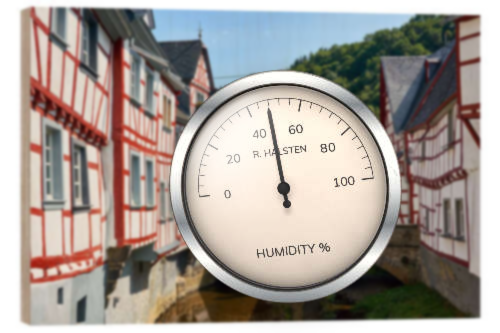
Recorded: 48 %
